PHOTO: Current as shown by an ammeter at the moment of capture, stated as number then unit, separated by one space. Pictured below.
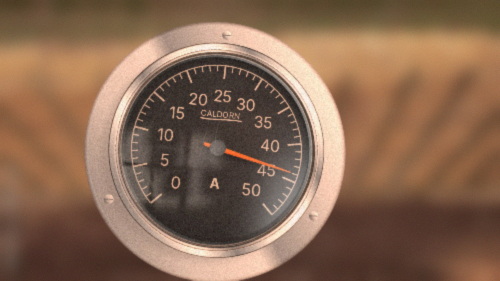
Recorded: 44 A
